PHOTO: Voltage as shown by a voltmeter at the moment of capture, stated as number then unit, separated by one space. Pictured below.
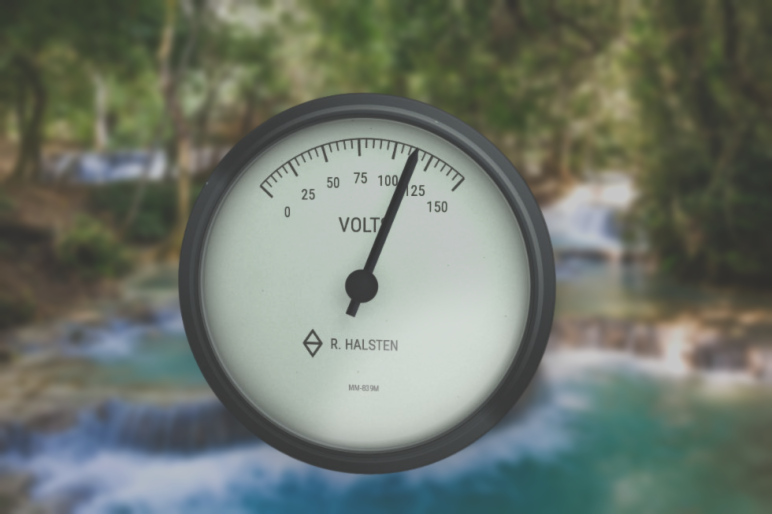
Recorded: 115 V
